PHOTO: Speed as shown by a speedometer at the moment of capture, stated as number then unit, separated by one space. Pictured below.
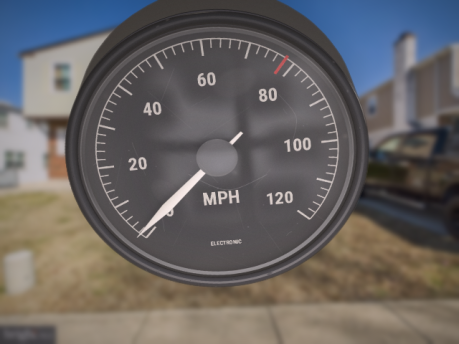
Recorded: 2 mph
